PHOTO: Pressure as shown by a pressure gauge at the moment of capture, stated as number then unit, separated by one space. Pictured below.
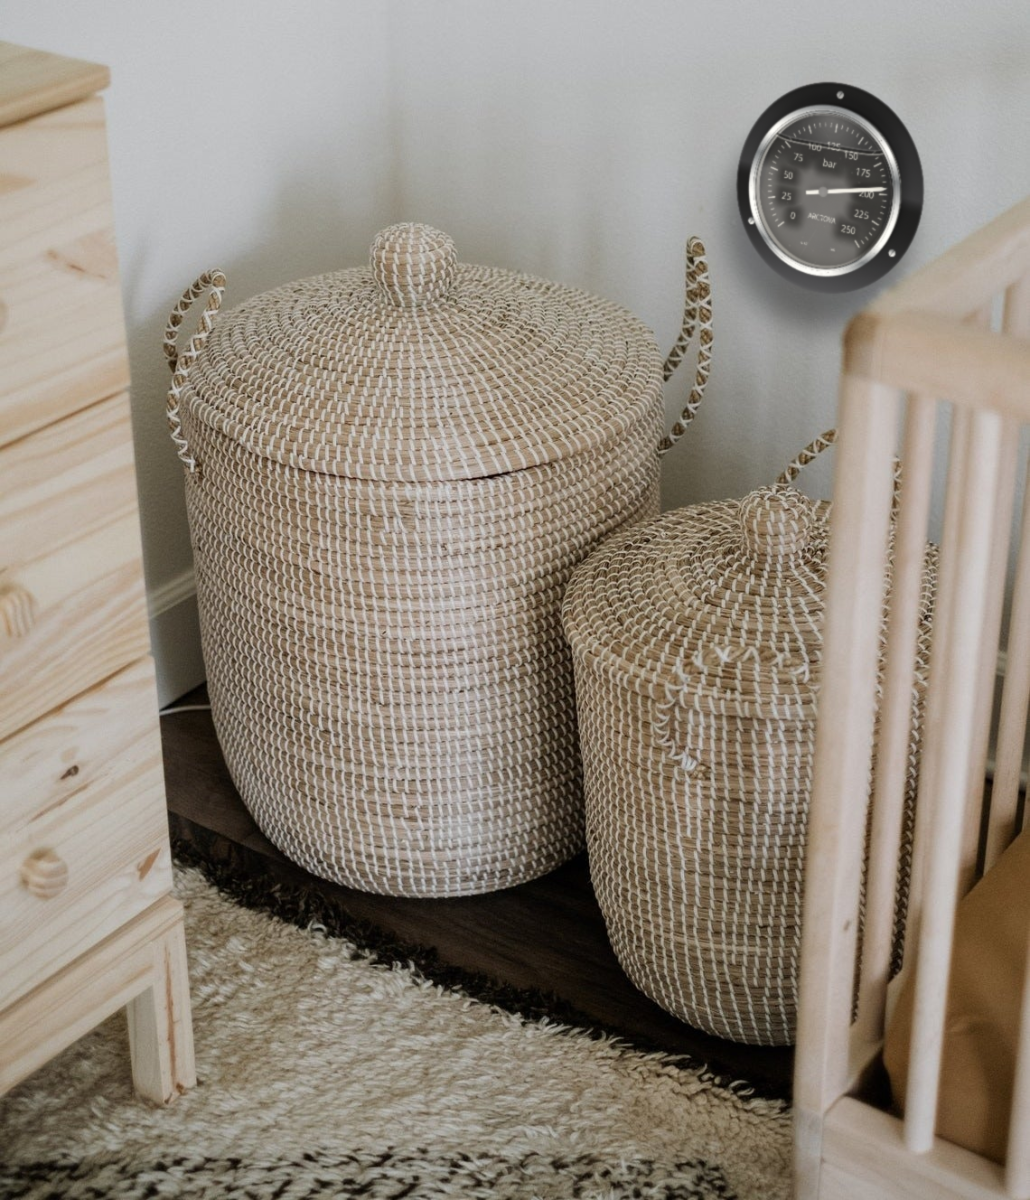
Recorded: 195 bar
